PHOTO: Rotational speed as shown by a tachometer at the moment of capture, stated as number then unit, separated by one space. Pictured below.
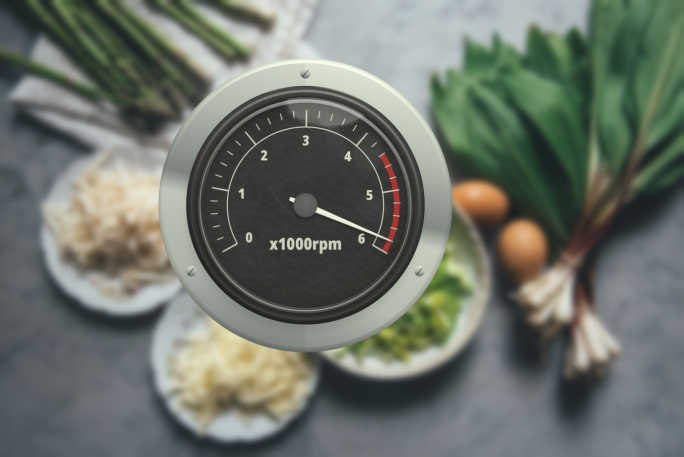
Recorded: 5800 rpm
